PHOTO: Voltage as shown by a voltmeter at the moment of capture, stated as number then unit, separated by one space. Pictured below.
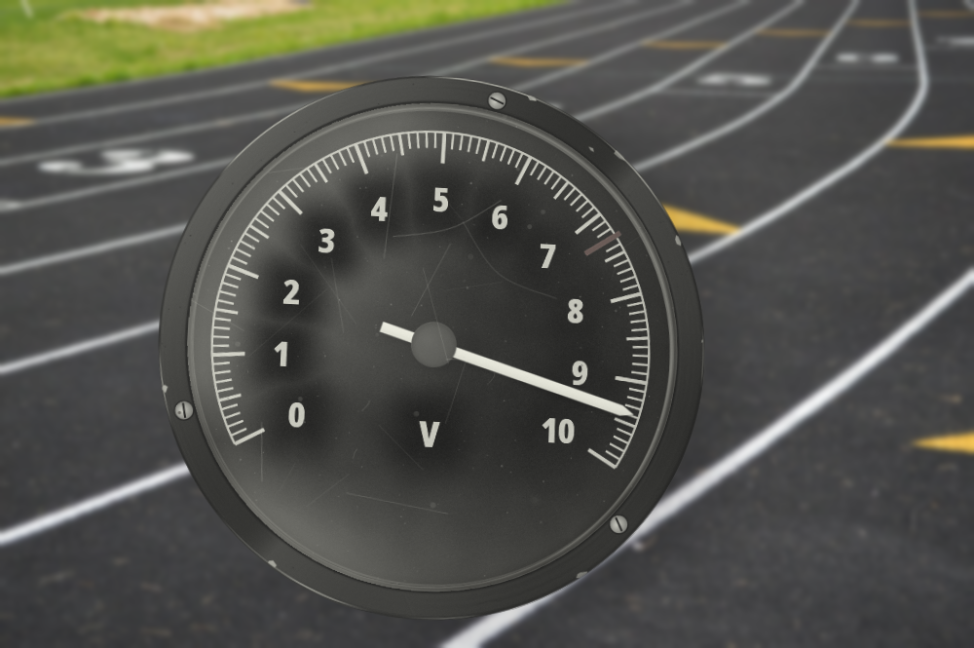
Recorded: 9.4 V
